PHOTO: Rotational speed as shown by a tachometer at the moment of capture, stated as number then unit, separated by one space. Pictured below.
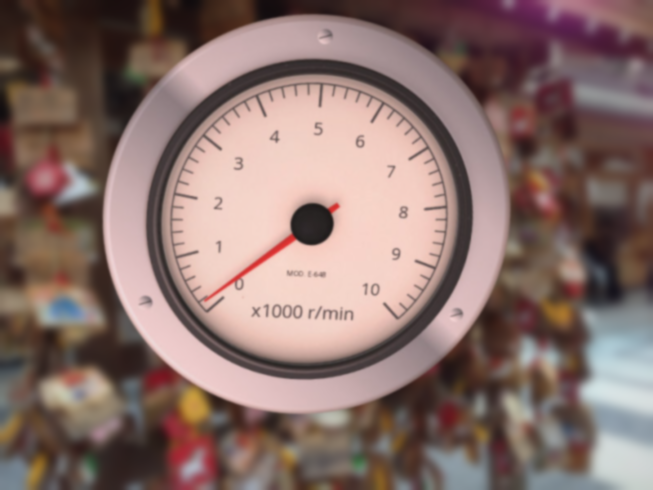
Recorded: 200 rpm
